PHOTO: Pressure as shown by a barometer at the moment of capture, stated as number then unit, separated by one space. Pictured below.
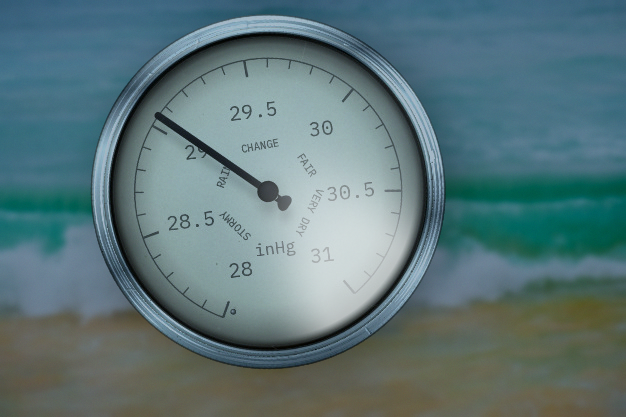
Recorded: 29.05 inHg
